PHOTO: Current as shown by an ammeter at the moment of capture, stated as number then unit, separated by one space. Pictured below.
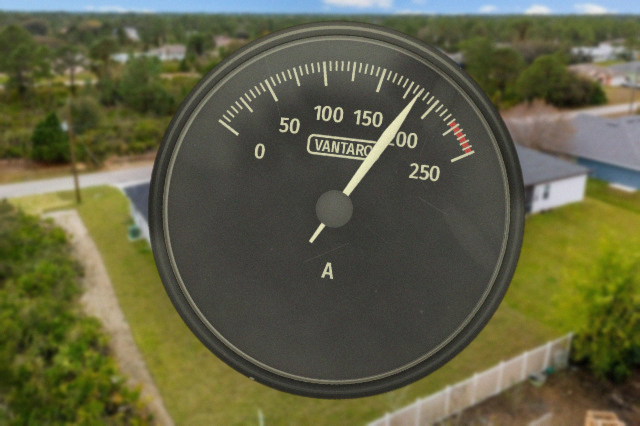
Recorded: 185 A
